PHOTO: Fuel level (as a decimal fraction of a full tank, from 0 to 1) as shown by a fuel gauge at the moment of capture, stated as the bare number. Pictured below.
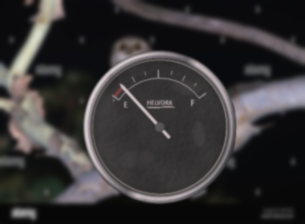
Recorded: 0.125
